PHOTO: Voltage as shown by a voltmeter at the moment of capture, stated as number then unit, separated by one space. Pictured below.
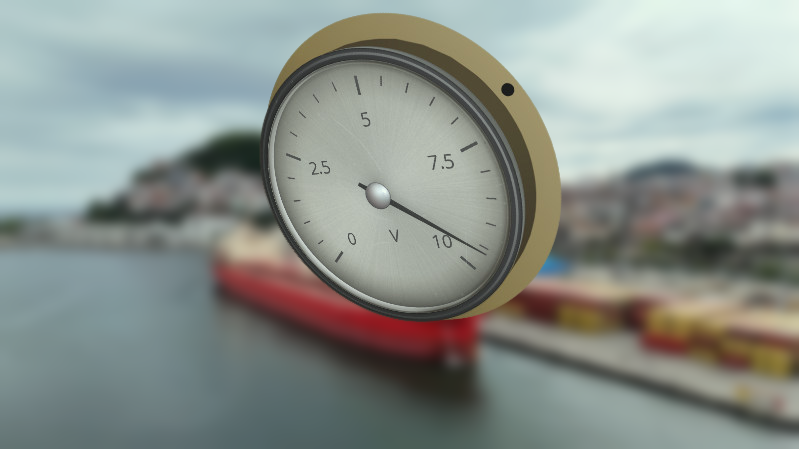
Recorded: 9.5 V
